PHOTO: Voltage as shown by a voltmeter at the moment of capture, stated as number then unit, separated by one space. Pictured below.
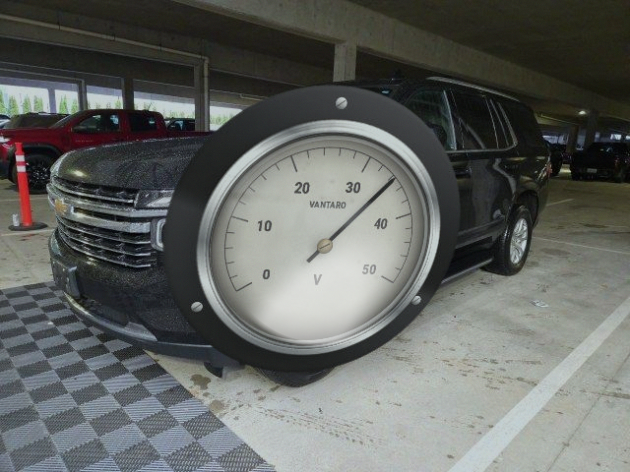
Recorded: 34 V
